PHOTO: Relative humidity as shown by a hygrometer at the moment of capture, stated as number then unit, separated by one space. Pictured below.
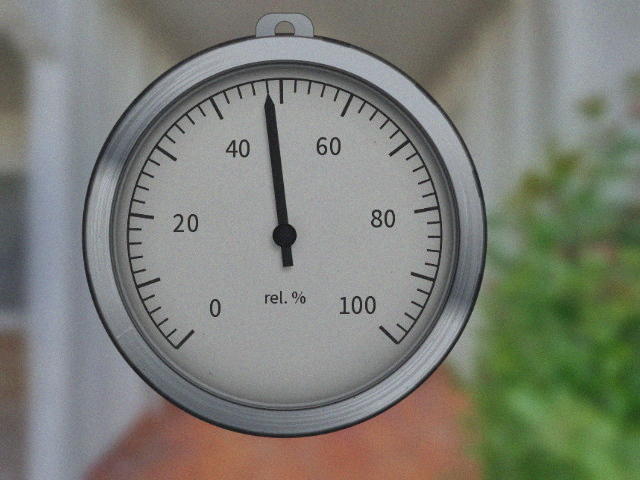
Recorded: 48 %
